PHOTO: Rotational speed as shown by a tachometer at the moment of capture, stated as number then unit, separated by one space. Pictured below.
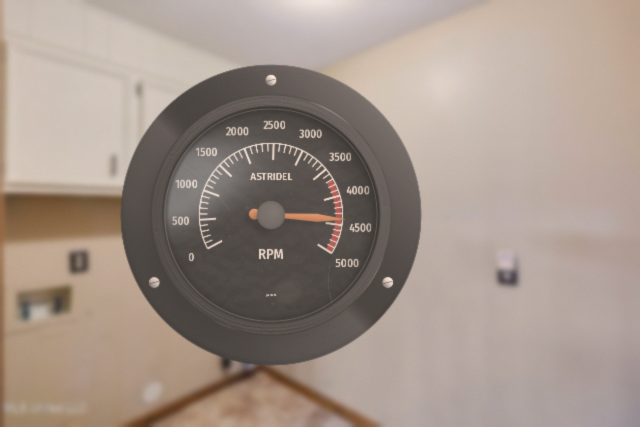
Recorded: 4400 rpm
